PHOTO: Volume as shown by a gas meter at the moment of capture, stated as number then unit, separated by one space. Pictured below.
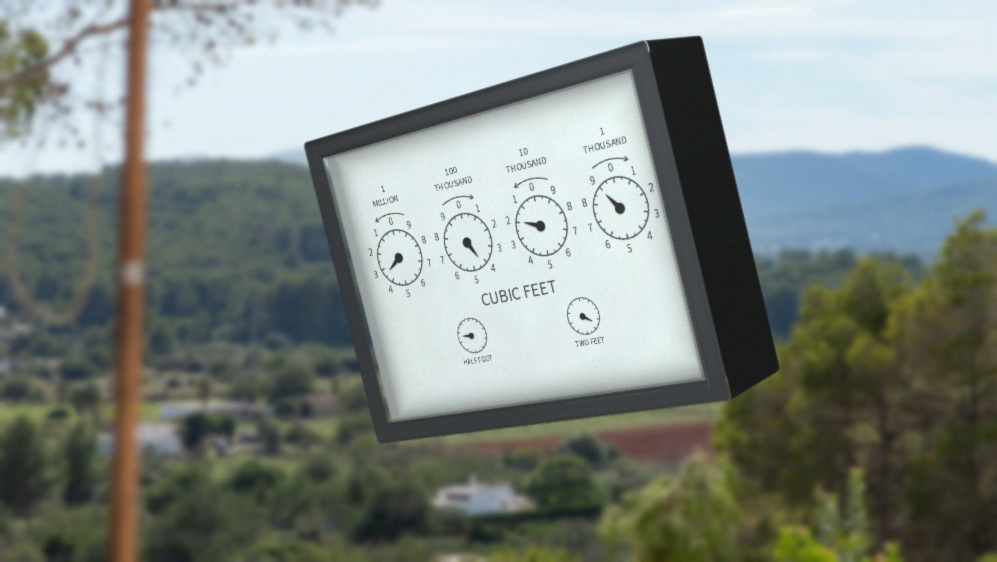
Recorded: 341900 ft³
